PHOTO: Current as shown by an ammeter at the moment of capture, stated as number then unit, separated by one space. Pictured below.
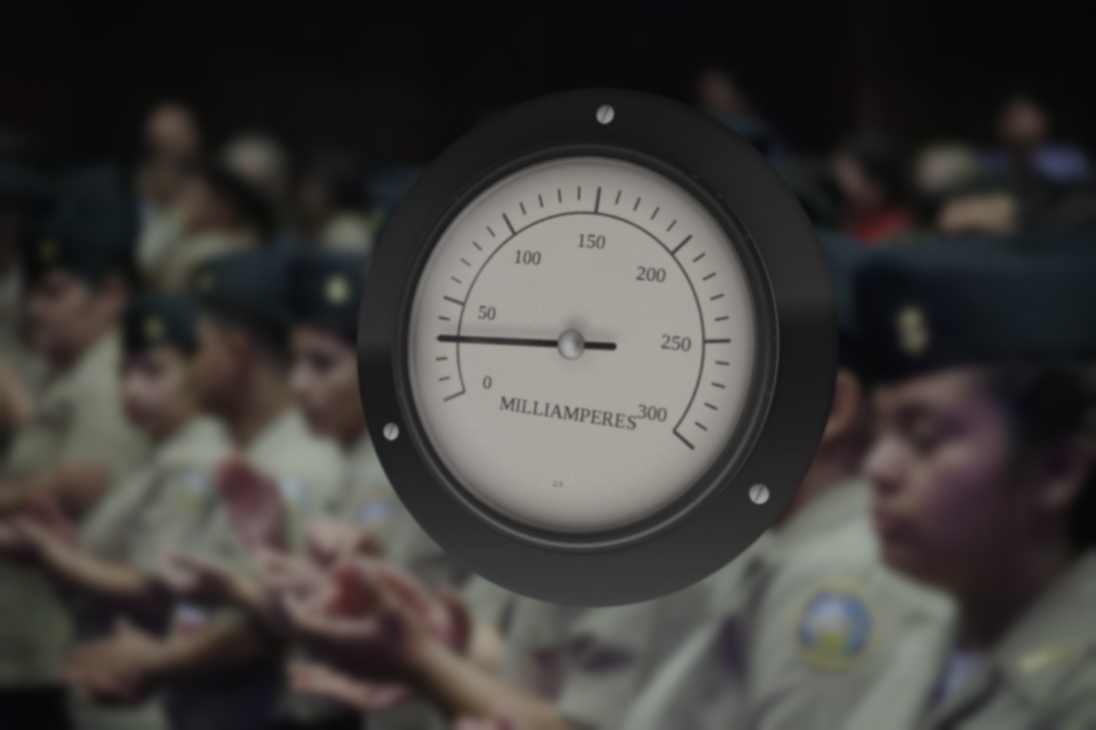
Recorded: 30 mA
